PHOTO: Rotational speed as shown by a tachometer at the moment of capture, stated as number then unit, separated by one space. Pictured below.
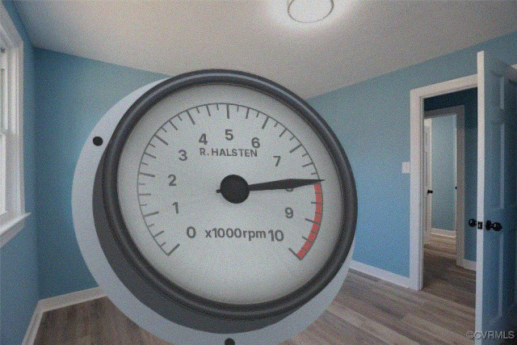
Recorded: 8000 rpm
